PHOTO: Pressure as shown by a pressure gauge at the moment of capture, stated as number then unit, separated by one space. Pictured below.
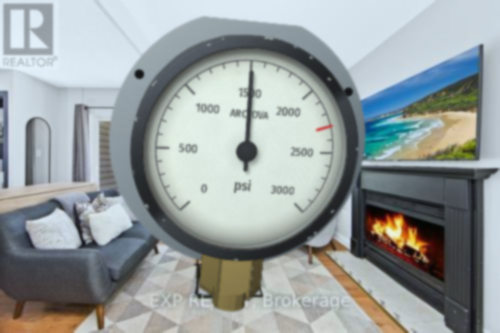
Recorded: 1500 psi
